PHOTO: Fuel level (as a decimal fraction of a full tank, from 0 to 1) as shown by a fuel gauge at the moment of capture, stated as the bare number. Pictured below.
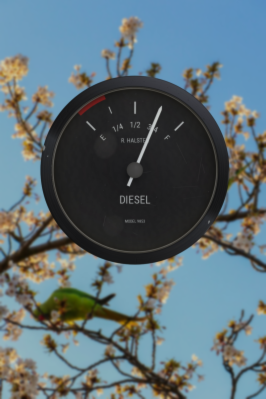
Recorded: 0.75
